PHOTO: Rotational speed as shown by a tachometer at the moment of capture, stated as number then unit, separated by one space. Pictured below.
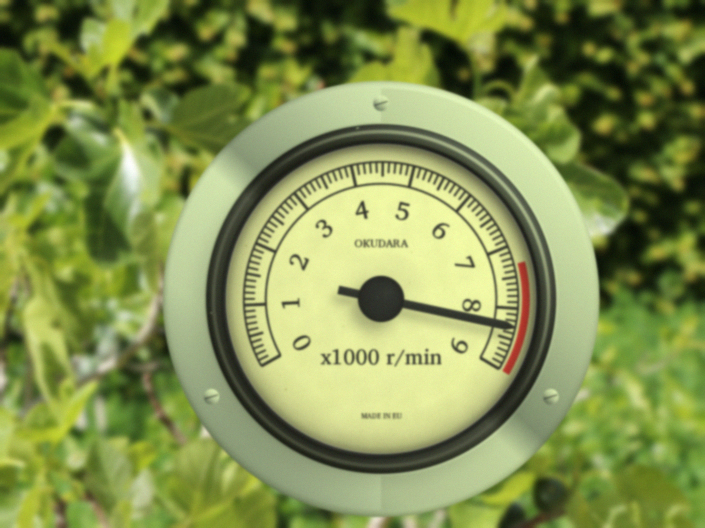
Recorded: 8300 rpm
